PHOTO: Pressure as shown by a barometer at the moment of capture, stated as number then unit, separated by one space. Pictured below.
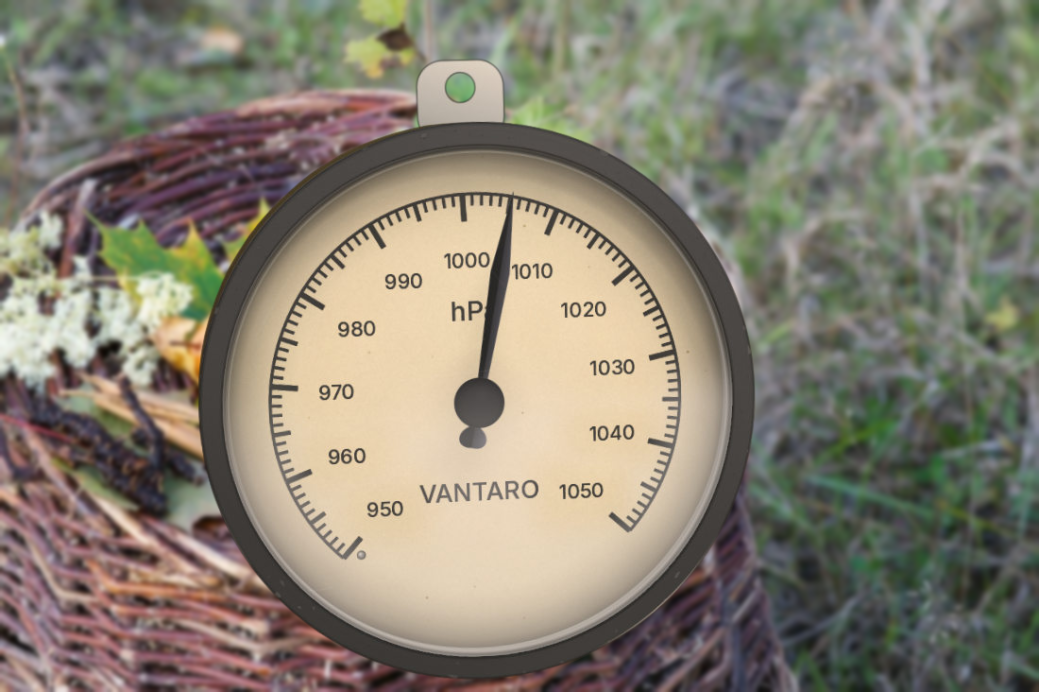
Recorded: 1005 hPa
